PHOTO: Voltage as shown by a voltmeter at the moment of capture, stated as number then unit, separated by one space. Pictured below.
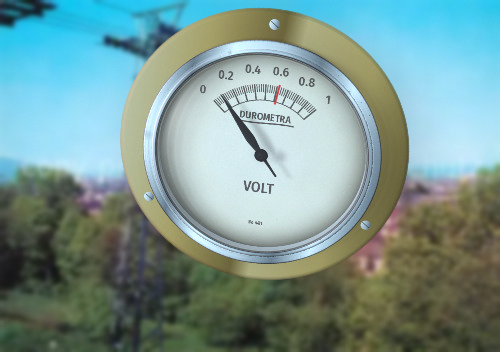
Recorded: 0.1 V
